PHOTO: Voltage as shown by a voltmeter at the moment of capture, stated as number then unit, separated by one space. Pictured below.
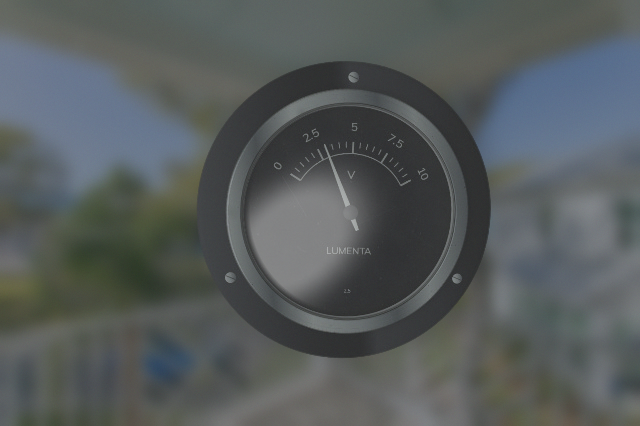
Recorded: 3 V
